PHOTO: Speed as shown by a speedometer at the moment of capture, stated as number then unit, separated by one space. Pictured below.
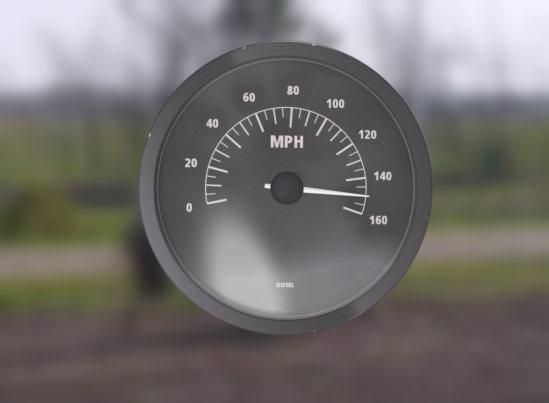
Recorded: 150 mph
